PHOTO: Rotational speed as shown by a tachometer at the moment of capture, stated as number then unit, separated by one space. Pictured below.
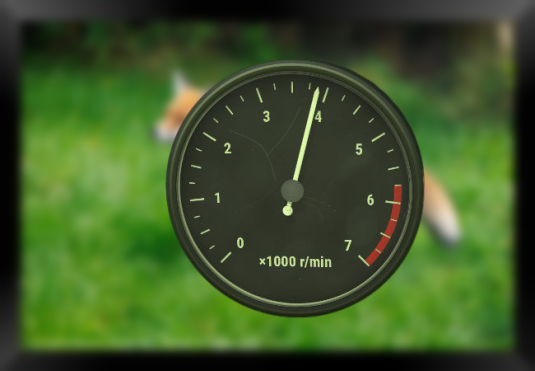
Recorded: 3875 rpm
